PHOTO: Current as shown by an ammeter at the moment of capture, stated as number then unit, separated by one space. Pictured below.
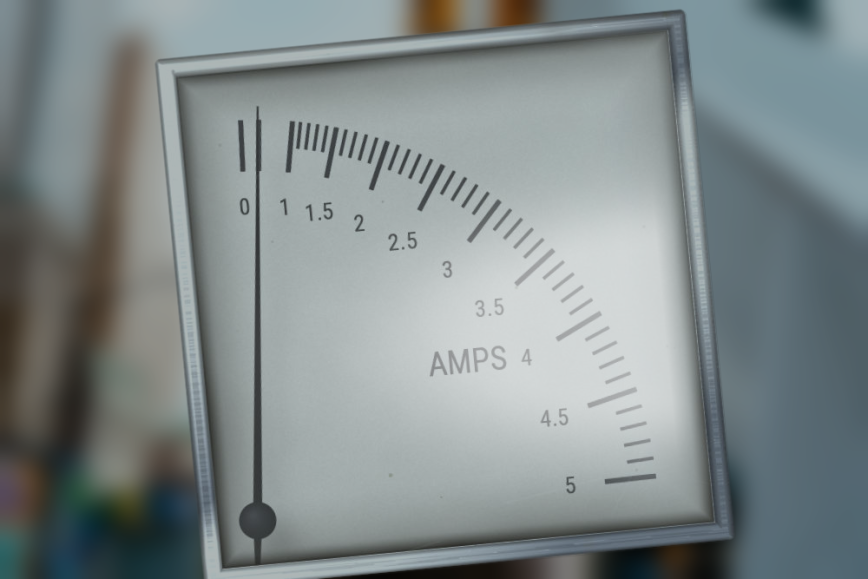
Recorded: 0.5 A
